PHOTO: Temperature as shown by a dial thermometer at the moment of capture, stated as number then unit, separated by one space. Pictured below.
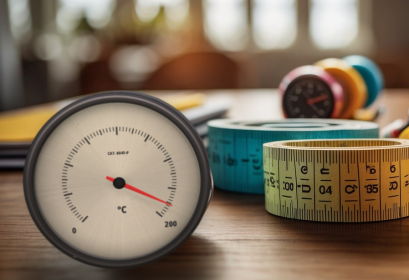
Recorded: 187.5 °C
